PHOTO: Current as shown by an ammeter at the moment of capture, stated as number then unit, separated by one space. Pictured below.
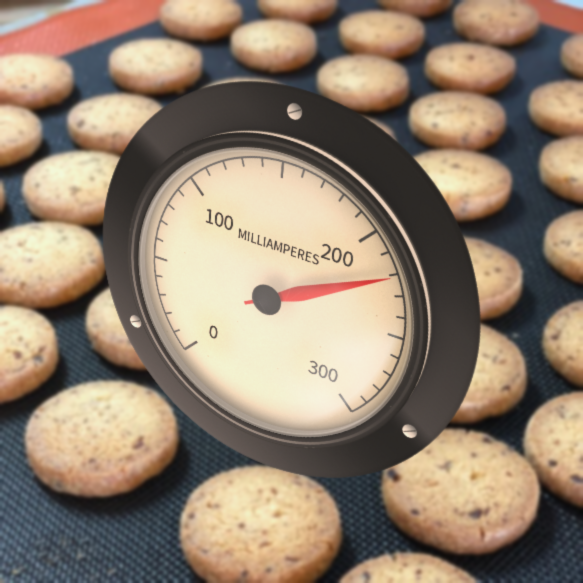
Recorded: 220 mA
